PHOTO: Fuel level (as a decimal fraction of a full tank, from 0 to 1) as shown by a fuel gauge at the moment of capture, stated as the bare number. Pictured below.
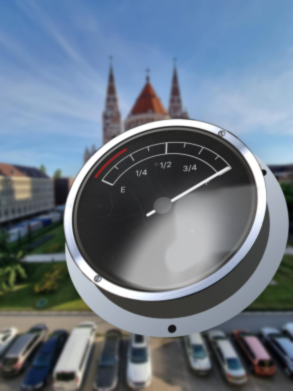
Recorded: 1
